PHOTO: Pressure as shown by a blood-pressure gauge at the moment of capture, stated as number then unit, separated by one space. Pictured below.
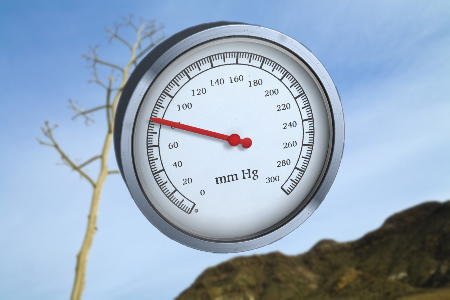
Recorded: 80 mmHg
